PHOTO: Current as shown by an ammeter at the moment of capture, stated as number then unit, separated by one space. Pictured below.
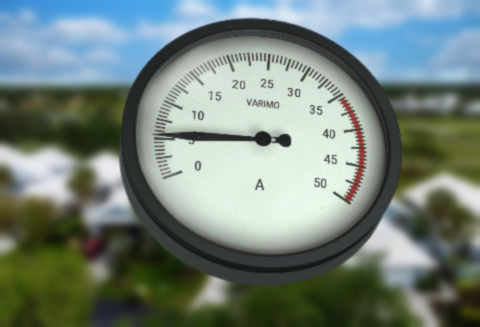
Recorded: 5 A
